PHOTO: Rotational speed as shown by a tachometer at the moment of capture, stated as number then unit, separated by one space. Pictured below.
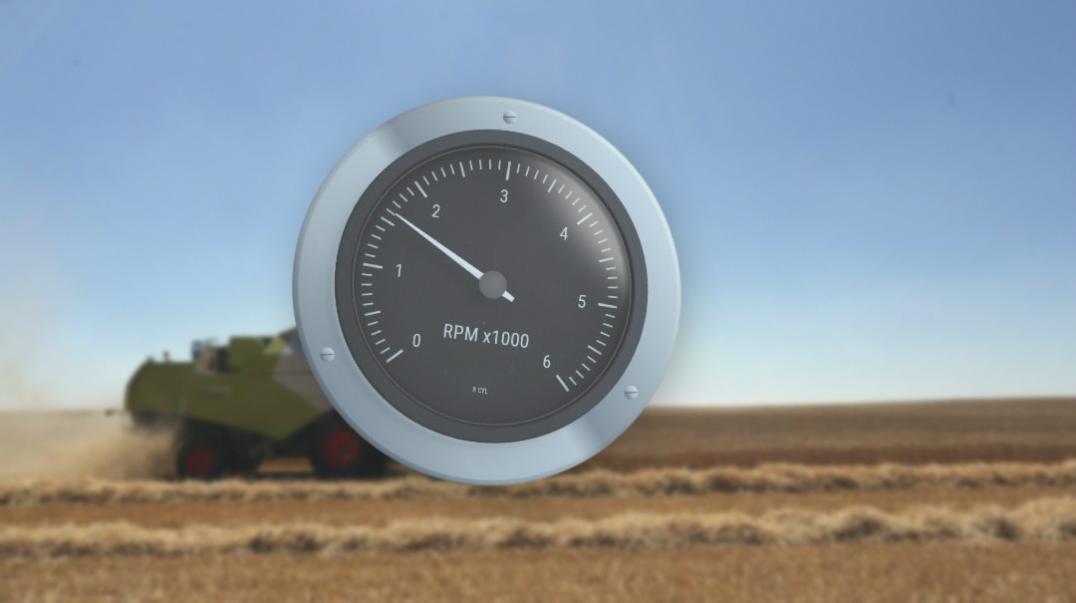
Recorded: 1600 rpm
